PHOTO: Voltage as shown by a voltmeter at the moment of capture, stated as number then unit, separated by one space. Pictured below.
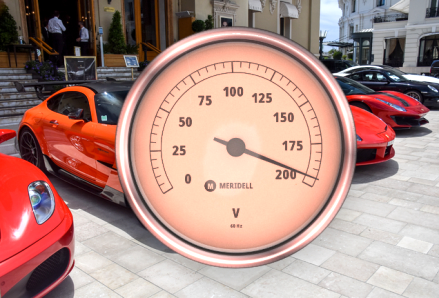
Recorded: 195 V
